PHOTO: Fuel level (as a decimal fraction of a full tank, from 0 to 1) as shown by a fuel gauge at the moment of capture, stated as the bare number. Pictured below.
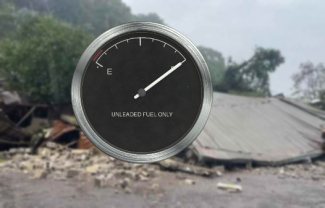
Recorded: 1
